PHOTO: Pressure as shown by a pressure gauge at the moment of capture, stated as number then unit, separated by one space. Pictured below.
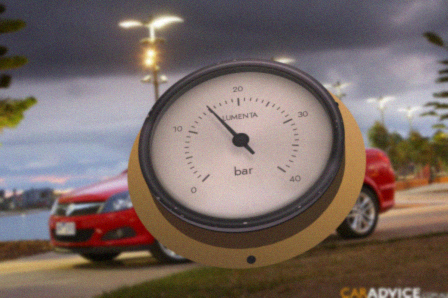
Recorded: 15 bar
